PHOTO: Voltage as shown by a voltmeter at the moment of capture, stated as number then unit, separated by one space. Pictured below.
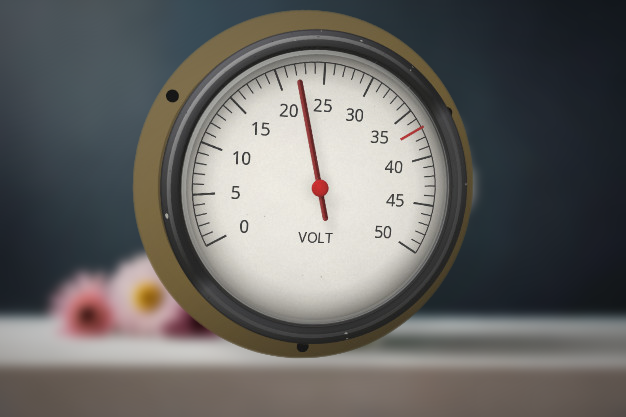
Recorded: 22 V
